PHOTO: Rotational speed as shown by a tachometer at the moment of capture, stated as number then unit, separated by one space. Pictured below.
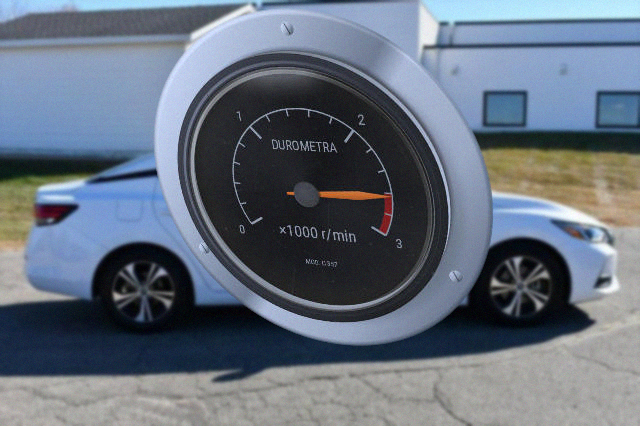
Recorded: 2600 rpm
